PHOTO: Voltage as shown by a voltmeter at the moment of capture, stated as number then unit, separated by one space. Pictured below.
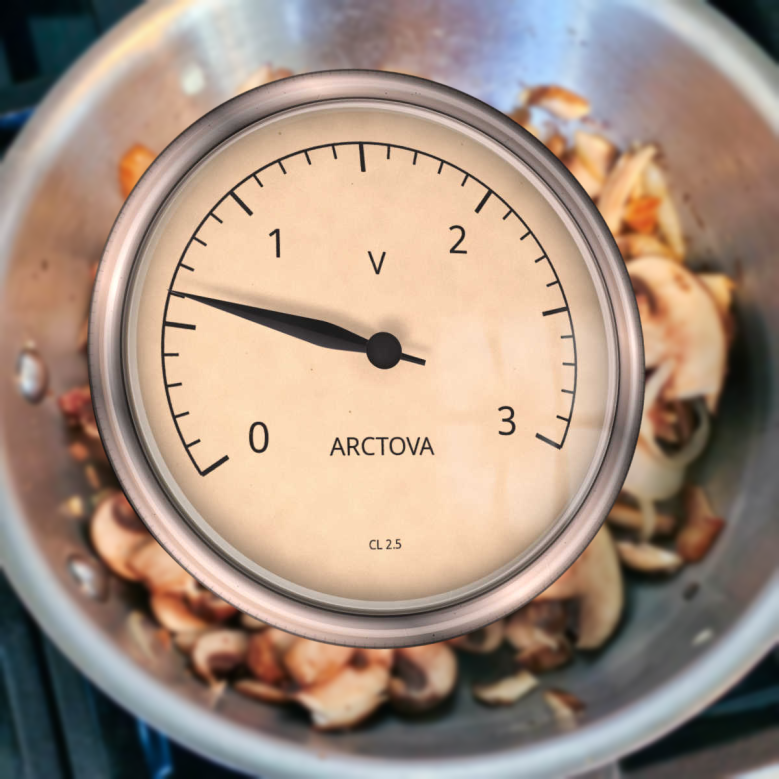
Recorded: 0.6 V
